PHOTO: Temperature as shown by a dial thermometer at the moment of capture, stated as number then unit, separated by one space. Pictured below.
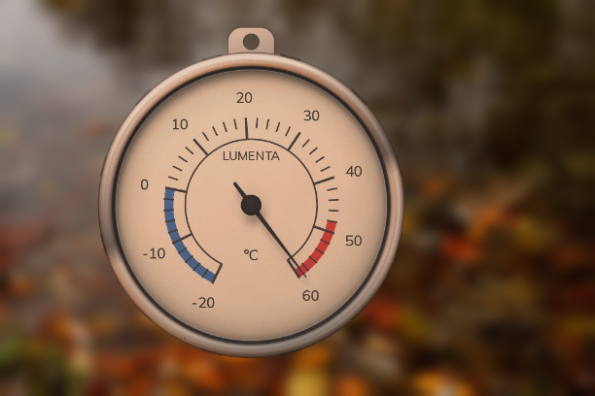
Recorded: 59 °C
